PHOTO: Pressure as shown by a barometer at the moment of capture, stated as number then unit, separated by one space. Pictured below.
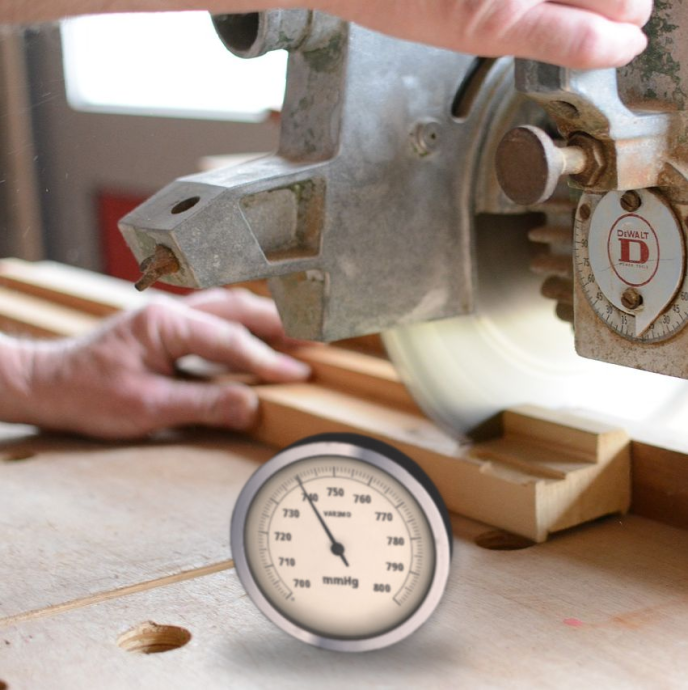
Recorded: 740 mmHg
